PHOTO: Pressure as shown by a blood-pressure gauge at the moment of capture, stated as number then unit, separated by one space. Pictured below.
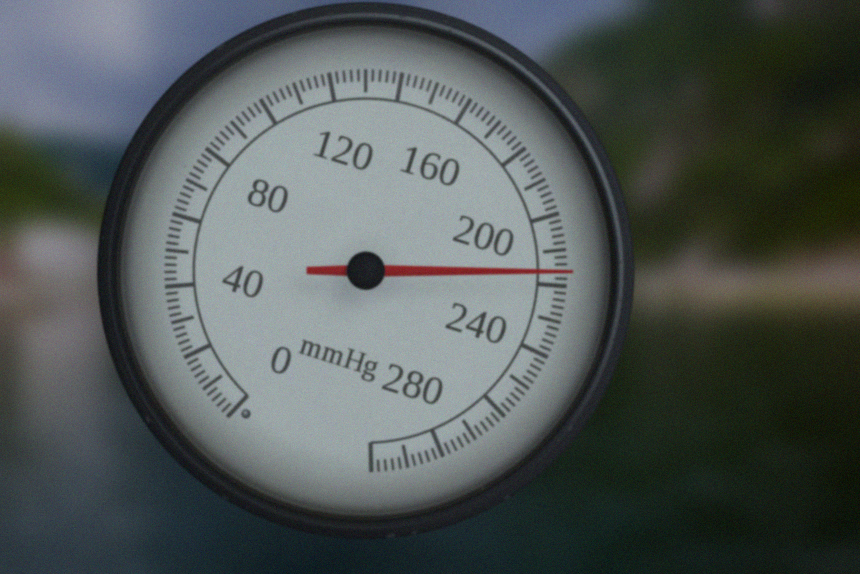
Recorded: 216 mmHg
